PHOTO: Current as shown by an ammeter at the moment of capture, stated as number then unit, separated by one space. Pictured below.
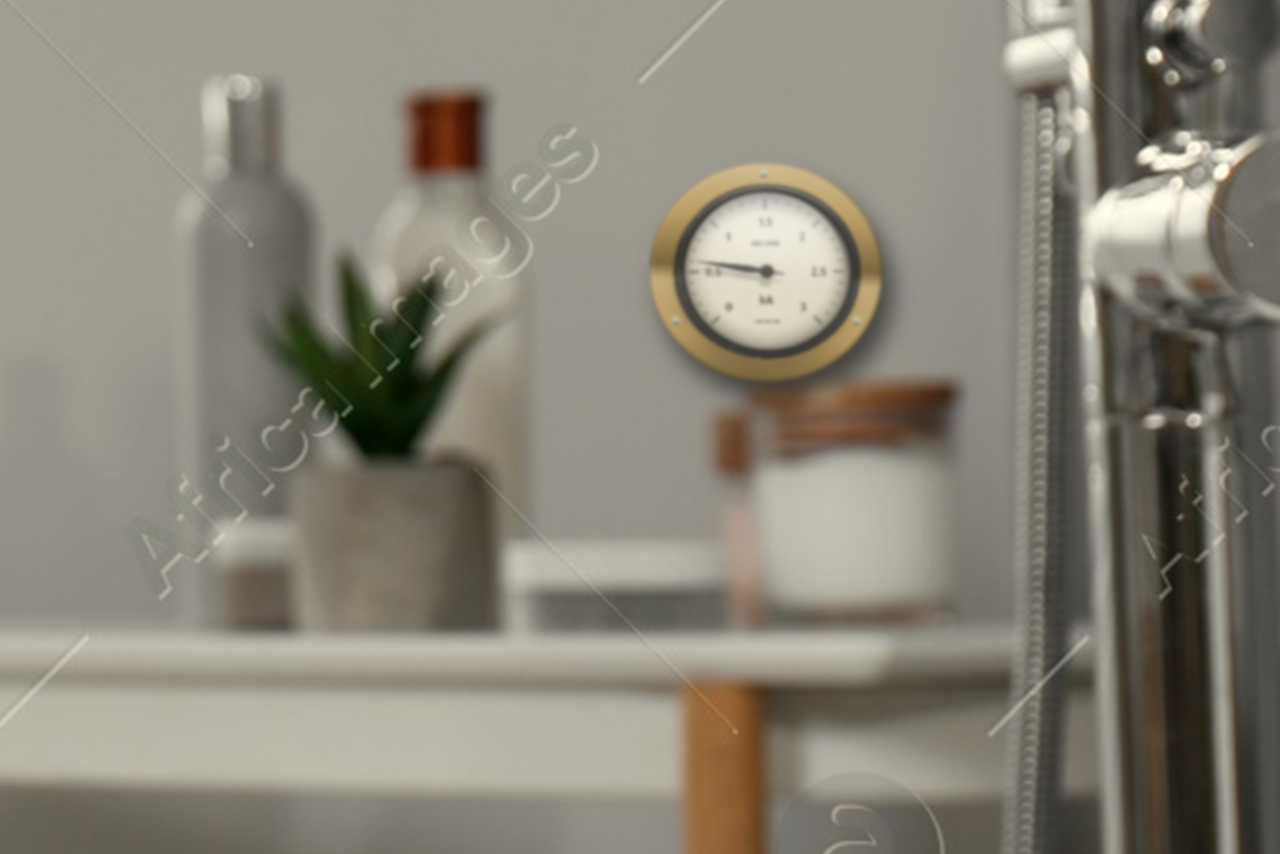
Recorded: 0.6 kA
